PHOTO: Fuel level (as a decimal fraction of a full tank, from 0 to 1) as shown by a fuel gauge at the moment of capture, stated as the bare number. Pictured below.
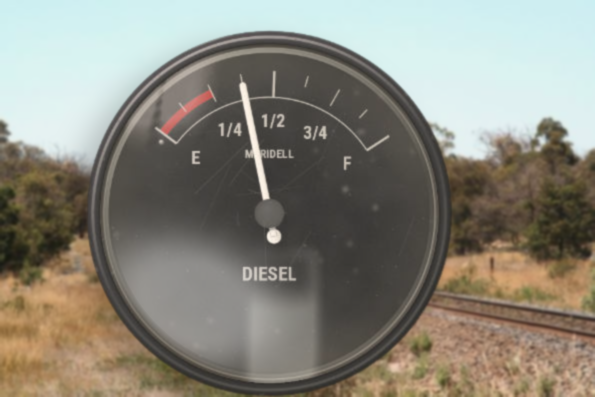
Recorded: 0.375
